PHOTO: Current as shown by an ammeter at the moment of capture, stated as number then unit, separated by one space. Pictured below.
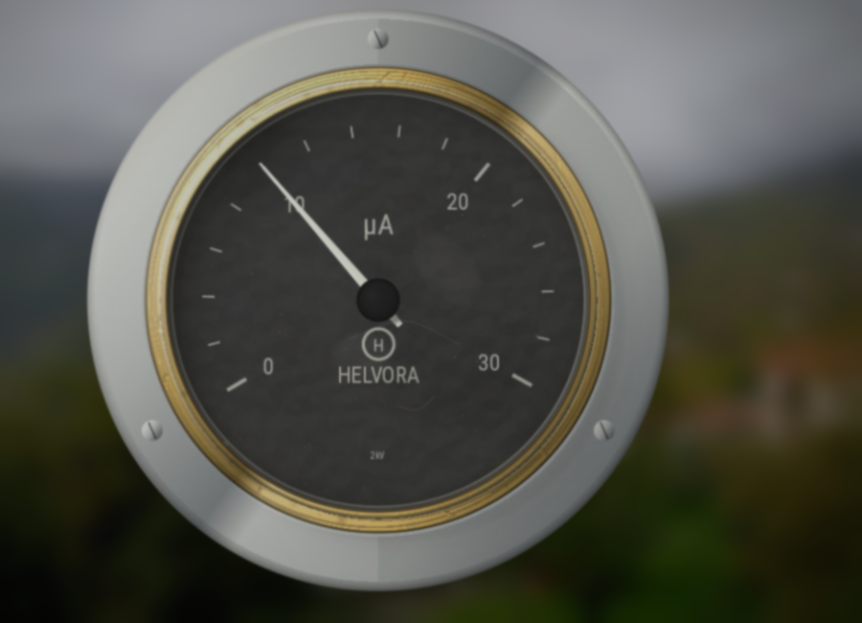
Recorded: 10 µA
